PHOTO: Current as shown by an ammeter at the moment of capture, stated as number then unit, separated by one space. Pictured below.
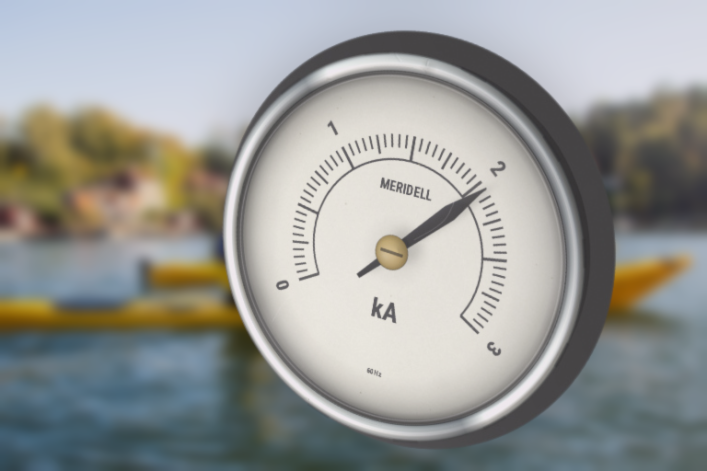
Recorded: 2.05 kA
